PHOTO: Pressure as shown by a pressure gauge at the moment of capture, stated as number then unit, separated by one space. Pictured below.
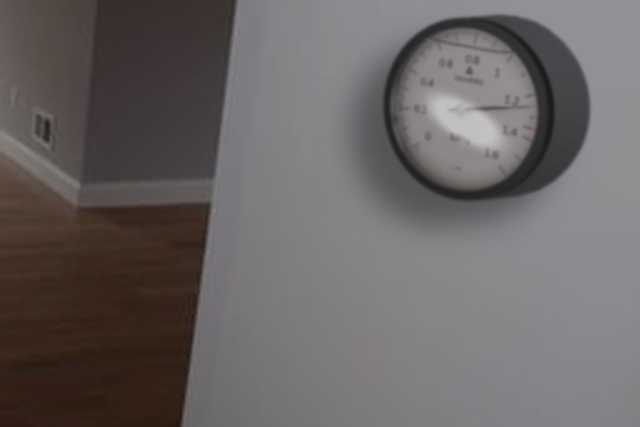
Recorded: 1.25 MPa
